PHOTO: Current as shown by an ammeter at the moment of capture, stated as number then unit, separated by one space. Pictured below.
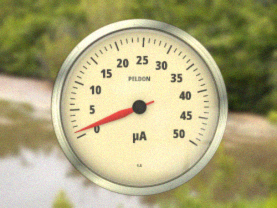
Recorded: 1 µA
